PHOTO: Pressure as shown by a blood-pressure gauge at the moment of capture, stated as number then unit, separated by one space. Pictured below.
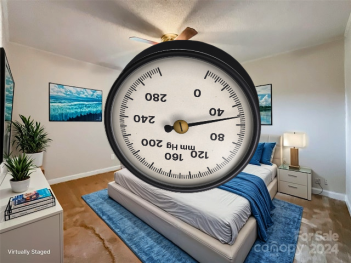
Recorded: 50 mmHg
